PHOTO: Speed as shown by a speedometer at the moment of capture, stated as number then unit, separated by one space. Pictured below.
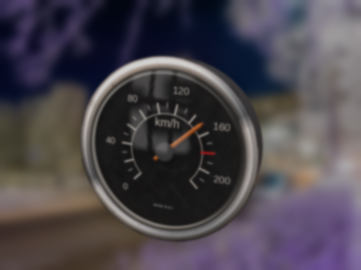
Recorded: 150 km/h
